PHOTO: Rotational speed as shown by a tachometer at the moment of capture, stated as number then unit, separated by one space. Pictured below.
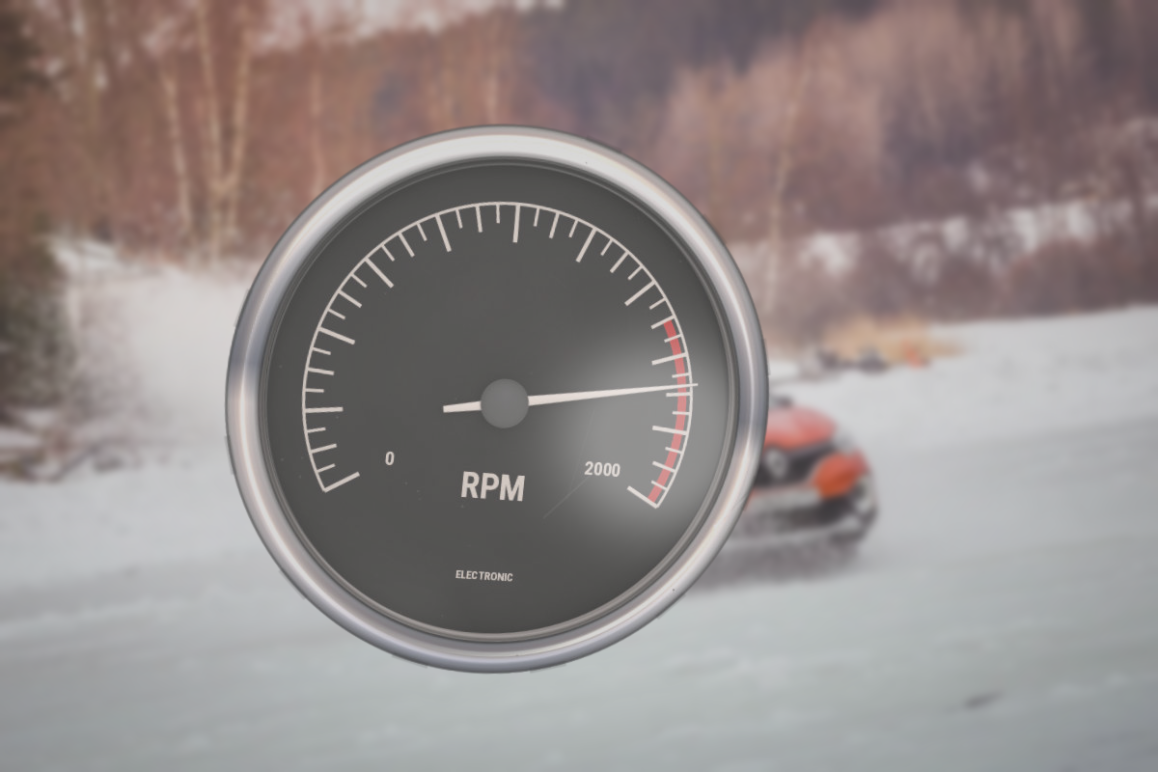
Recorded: 1675 rpm
